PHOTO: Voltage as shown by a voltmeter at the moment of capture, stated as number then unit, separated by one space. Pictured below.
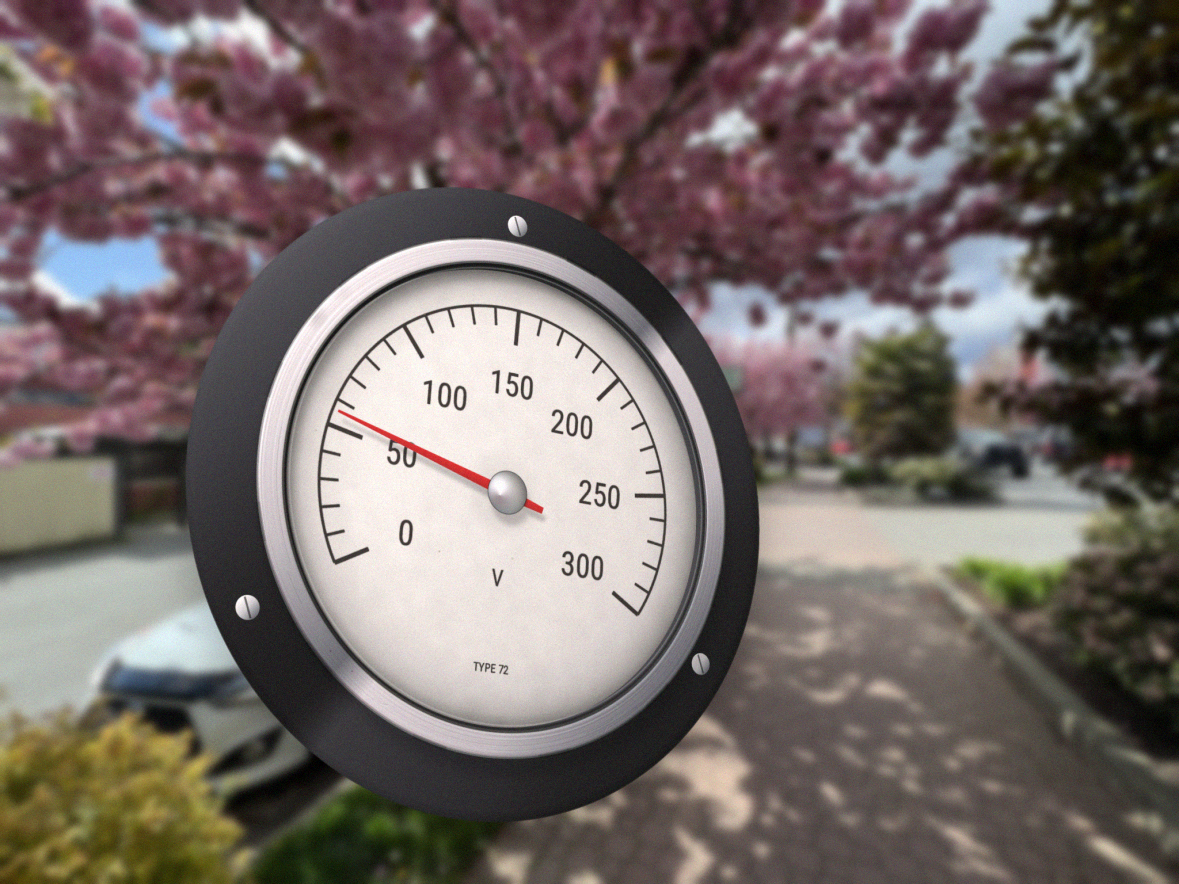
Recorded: 55 V
